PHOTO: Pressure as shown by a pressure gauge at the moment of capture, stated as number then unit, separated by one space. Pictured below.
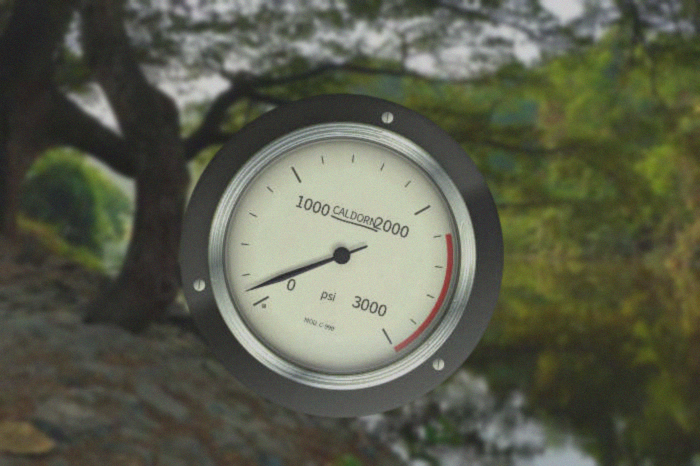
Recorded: 100 psi
